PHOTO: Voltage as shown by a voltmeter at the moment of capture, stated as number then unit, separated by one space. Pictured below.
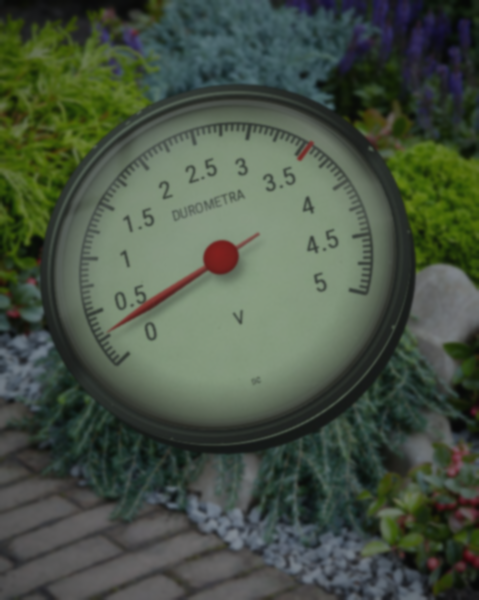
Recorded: 0.25 V
